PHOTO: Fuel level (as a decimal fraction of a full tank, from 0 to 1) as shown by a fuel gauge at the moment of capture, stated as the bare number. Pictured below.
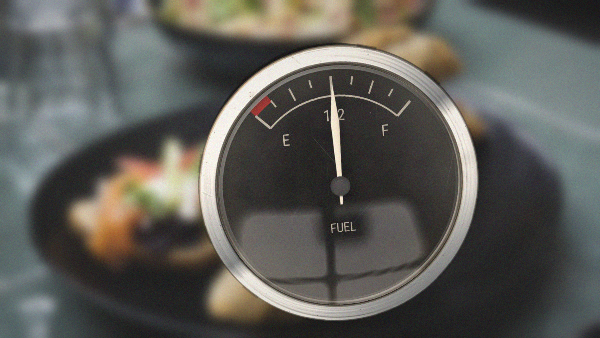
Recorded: 0.5
